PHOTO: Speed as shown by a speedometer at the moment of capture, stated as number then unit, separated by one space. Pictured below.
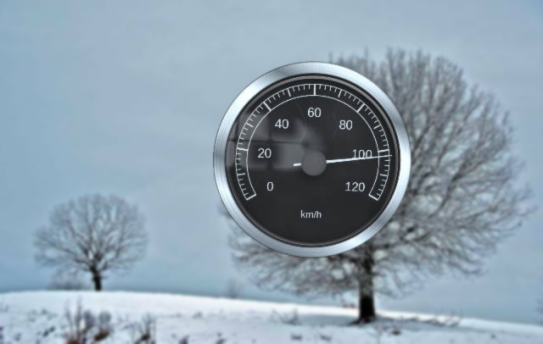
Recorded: 102 km/h
